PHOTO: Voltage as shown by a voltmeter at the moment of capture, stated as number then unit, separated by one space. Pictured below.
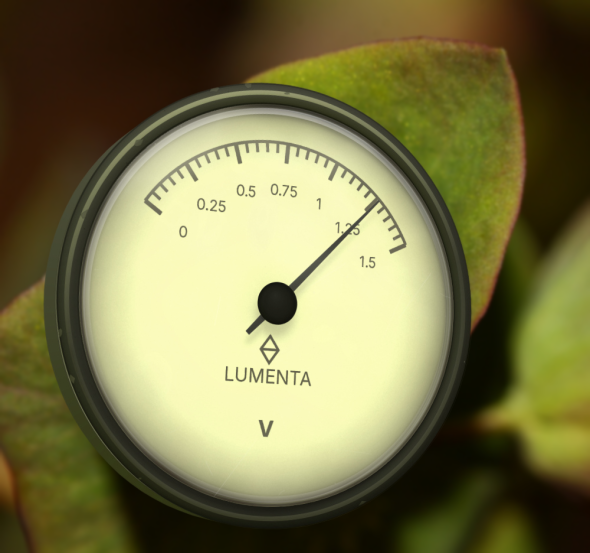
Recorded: 1.25 V
